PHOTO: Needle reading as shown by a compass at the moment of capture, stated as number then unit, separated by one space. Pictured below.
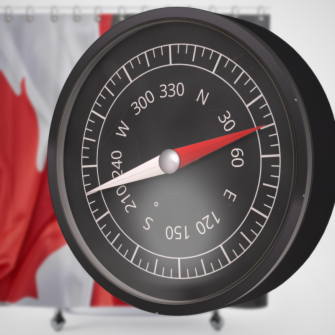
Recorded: 45 °
